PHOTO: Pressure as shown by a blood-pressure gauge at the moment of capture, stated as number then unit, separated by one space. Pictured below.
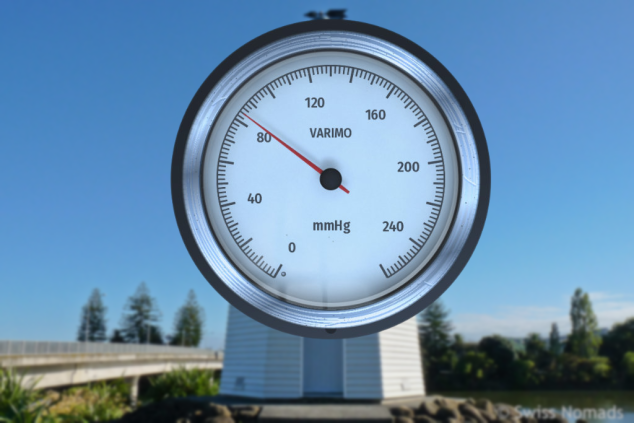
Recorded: 84 mmHg
